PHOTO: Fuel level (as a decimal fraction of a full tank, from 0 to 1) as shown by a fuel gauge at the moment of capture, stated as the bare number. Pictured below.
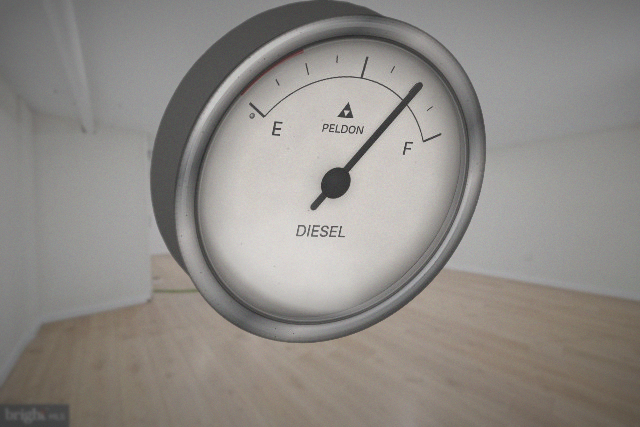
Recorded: 0.75
